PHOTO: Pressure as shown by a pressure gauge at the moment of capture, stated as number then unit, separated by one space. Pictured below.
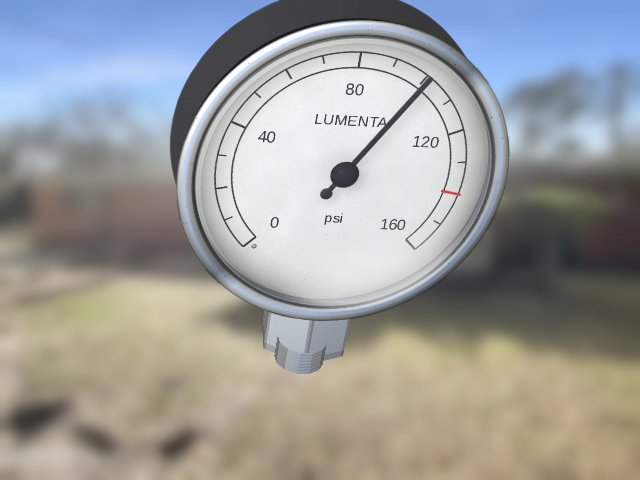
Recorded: 100 psi
